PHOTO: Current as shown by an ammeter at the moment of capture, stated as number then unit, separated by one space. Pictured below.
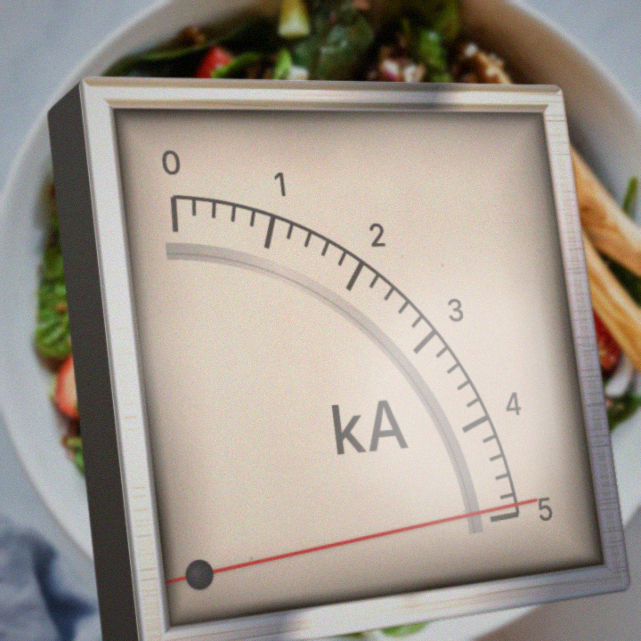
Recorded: 4.9 kA
